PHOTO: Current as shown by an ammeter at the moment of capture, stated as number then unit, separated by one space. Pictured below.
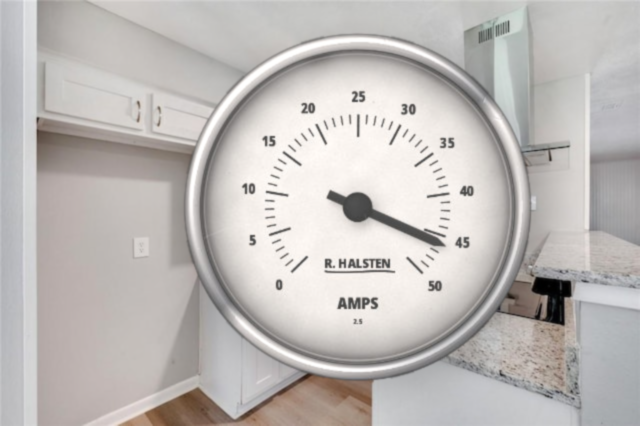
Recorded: 46 A
